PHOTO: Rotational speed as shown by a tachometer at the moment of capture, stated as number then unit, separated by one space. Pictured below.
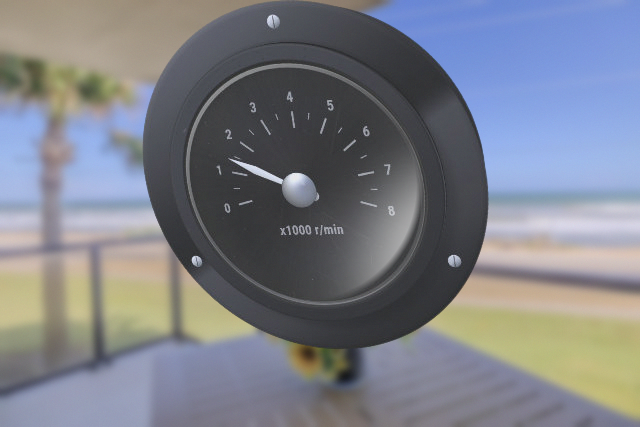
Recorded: 1500 rpm
